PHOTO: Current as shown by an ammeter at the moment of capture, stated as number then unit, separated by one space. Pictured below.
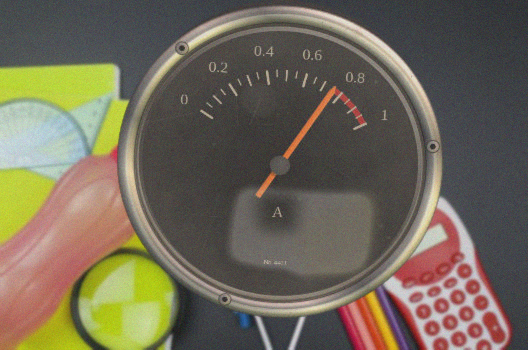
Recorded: 0.75 A
